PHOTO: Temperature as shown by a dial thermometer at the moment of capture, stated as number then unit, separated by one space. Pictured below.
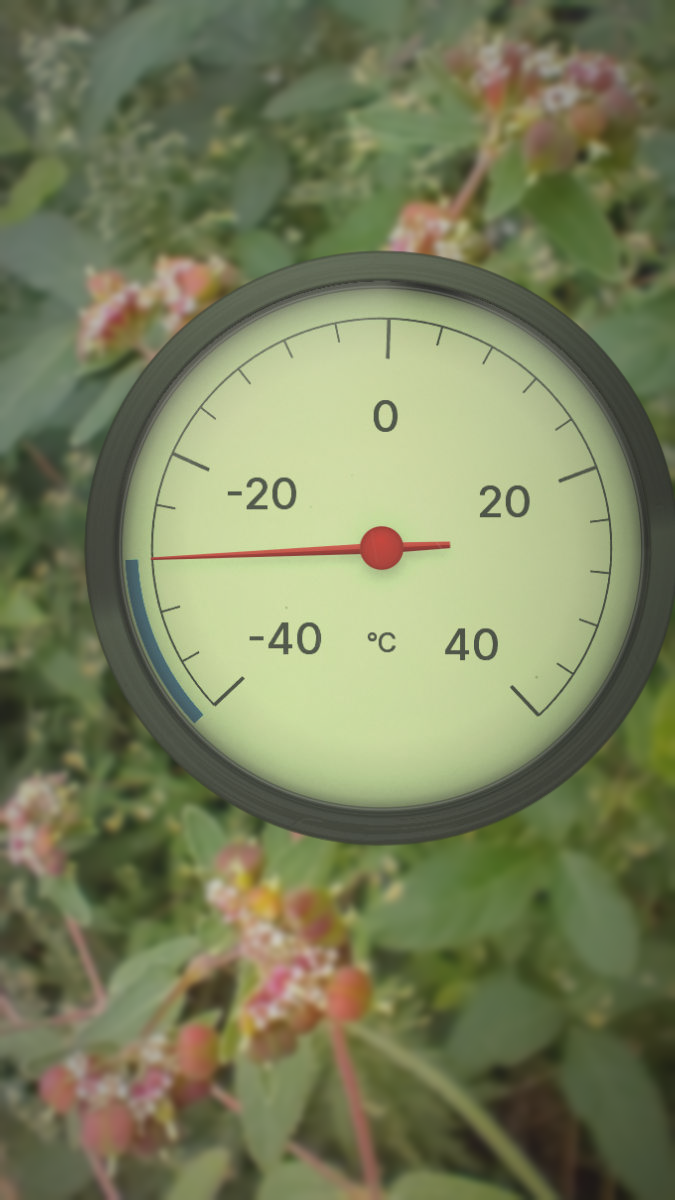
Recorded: -28 °C
